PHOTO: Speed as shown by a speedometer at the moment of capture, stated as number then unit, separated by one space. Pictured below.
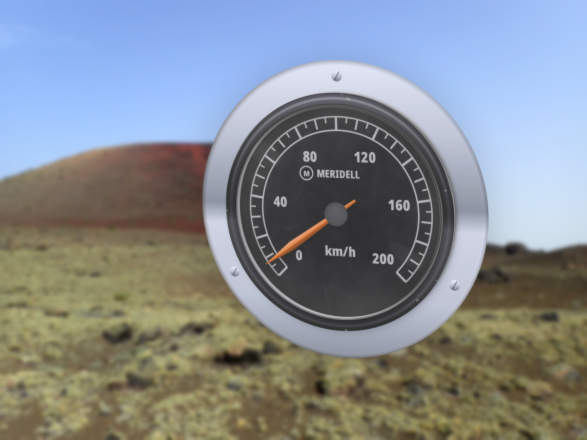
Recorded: 7.5 km/h
